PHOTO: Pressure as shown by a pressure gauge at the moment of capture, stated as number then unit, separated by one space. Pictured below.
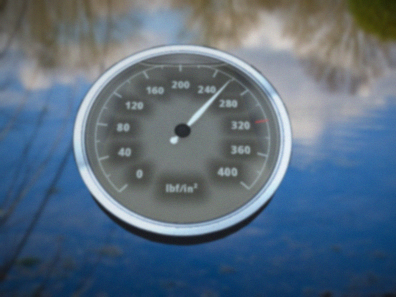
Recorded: 260 psi
